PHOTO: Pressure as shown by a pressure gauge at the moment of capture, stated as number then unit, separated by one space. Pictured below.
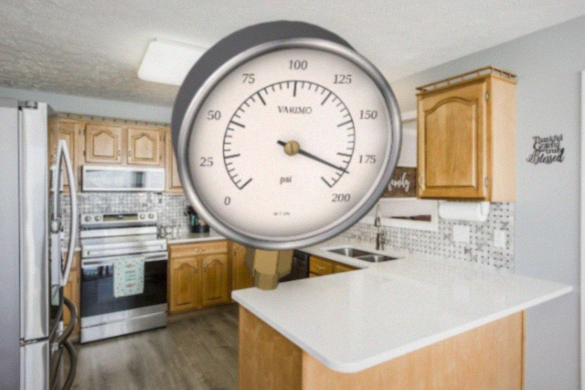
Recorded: 185 psi
